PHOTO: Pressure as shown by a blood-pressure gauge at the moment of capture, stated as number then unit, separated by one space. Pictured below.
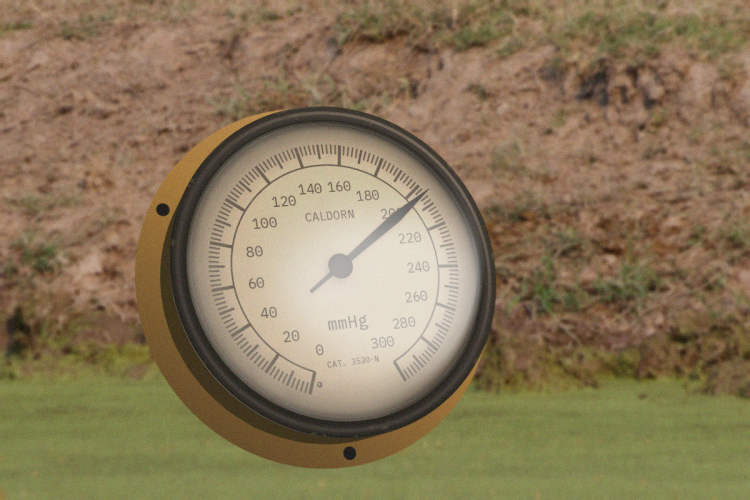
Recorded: 204 mmHg
